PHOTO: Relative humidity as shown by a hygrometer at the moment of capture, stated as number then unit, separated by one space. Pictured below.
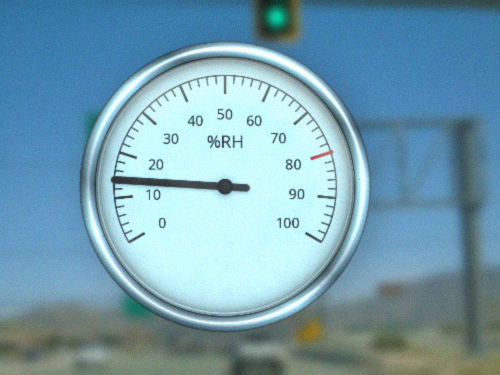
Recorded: 14 %
